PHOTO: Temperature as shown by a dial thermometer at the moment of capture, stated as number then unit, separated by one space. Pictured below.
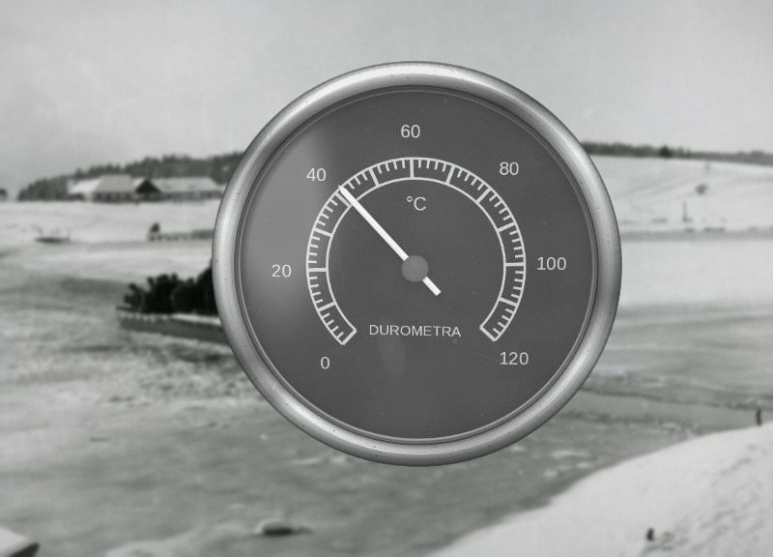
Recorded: 42 °C
